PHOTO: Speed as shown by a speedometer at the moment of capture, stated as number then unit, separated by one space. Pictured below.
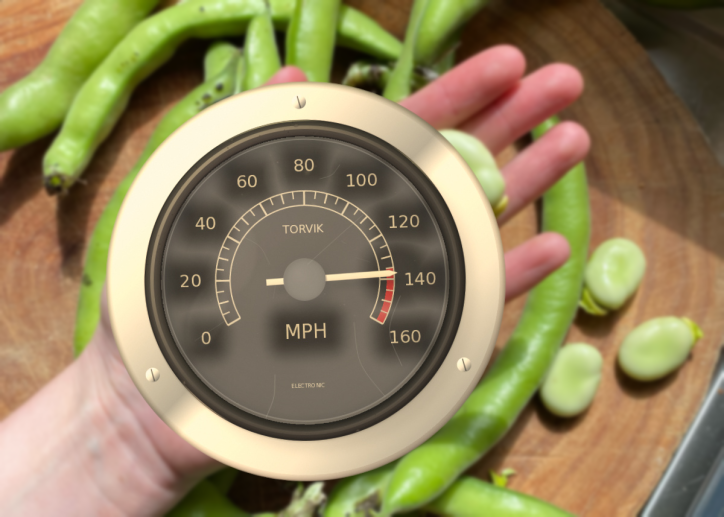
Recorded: 137.5 mph
